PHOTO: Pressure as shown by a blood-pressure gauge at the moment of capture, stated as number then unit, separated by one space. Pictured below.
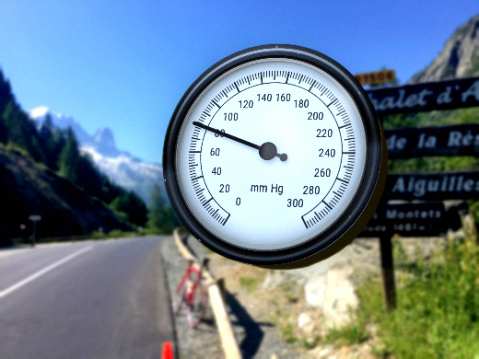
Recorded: 80 mmHg
